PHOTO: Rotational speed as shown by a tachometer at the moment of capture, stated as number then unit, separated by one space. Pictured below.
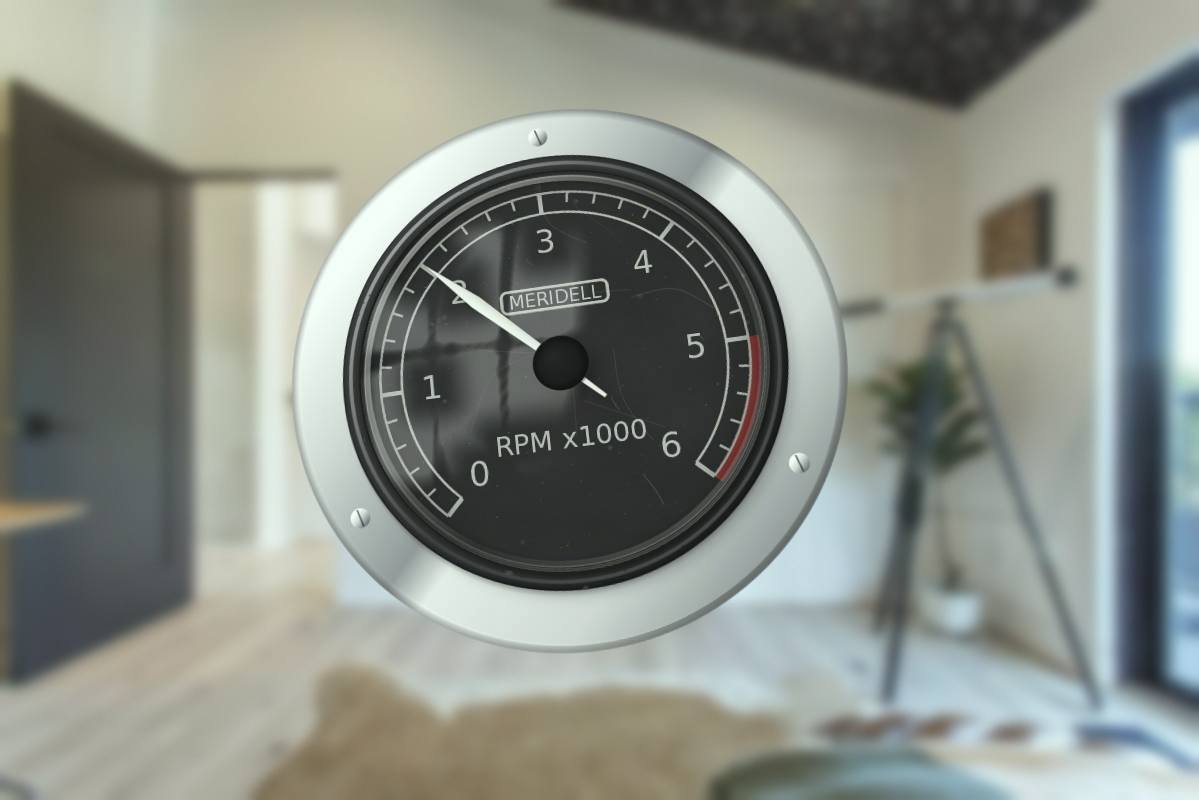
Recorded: 2000 rpm
